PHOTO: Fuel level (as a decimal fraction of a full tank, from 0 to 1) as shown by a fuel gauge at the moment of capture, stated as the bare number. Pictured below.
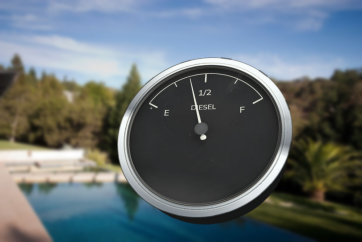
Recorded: 0.375
